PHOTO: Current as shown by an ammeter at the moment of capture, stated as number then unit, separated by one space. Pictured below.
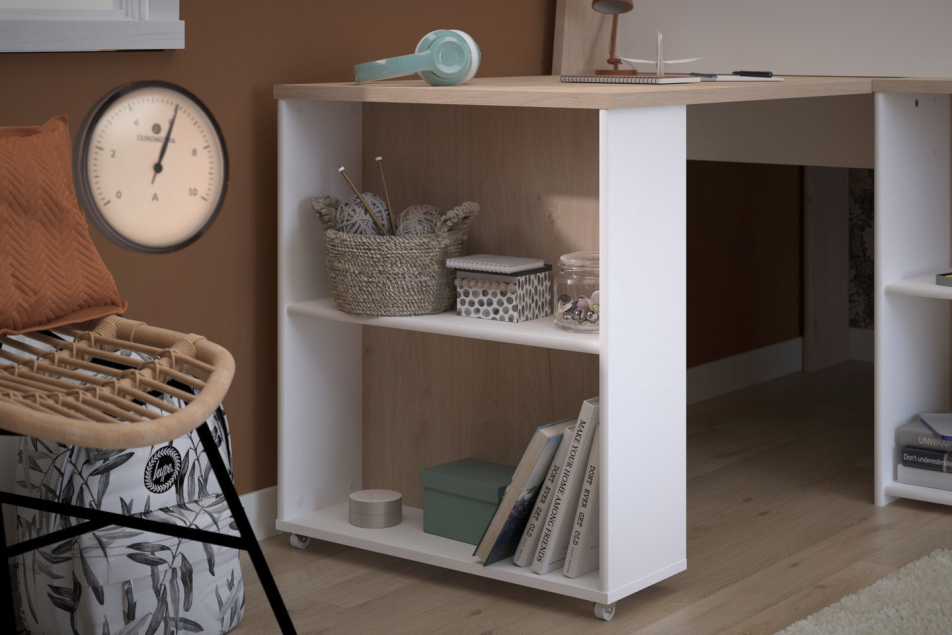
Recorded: 6 A
